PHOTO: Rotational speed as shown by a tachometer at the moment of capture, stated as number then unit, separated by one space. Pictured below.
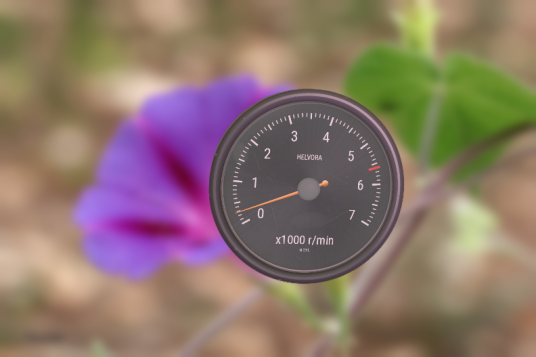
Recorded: 300 rpm
